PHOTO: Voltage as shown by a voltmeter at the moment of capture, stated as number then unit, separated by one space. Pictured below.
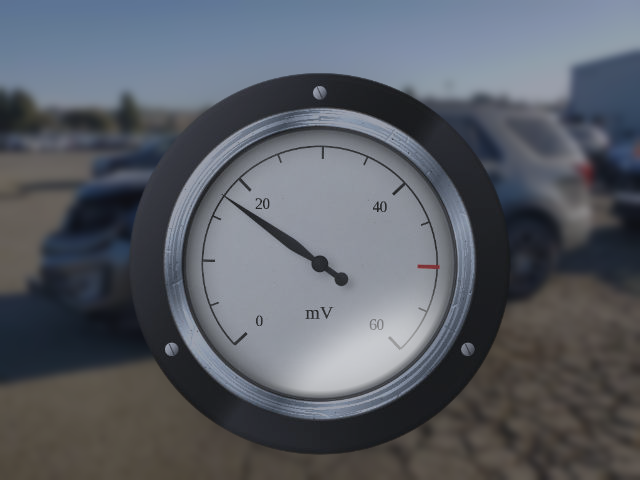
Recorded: 17.5 mV
